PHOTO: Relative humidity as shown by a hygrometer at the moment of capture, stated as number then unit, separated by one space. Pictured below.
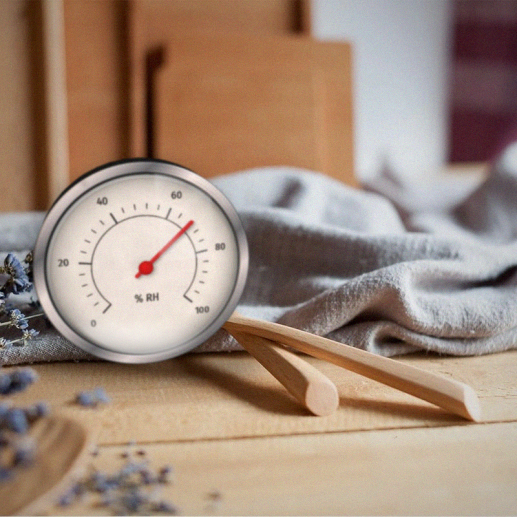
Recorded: 68 %
